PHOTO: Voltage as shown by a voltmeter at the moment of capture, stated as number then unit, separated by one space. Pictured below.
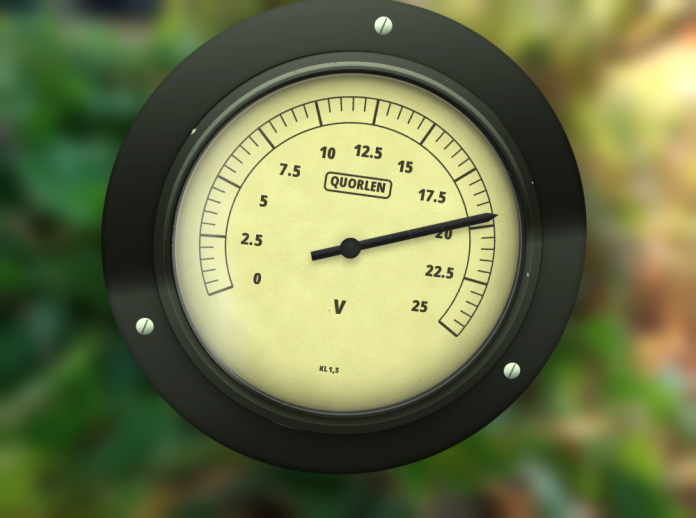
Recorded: 19.5 V
